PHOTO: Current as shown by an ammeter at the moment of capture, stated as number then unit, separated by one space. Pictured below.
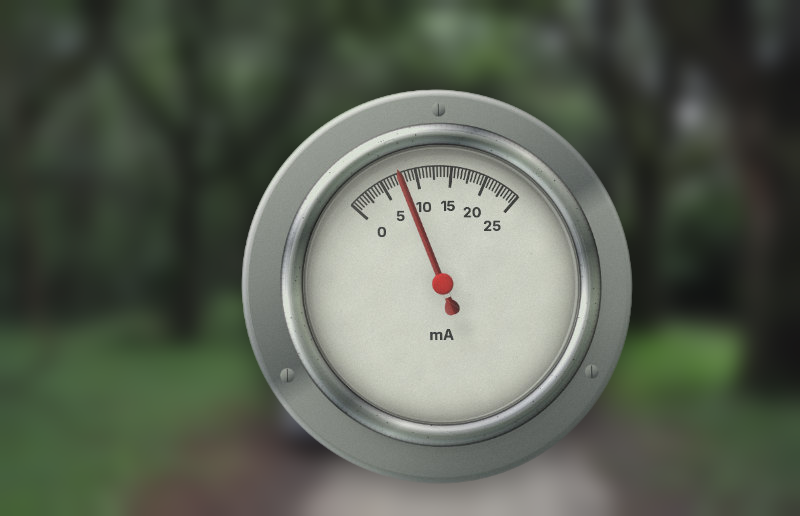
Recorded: 7.5 mA
